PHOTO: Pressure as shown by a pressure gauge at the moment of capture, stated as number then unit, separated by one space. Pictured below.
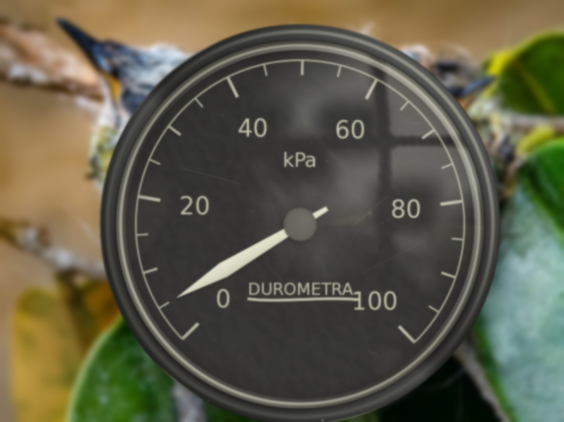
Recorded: 5 kPa
